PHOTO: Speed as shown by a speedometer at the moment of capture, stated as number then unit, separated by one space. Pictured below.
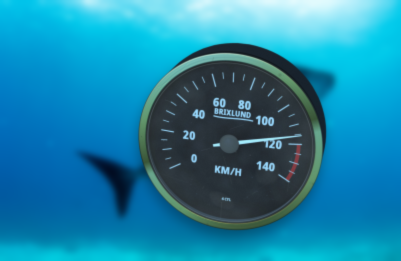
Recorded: 115 km/h
